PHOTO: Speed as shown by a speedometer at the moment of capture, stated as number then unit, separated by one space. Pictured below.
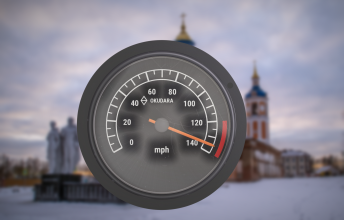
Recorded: 135 mph
